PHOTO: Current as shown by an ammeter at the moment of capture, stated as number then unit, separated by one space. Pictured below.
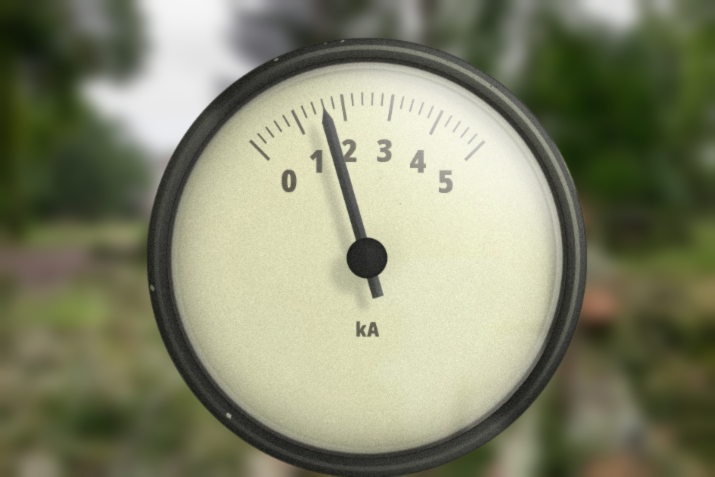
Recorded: 1.6 kA
